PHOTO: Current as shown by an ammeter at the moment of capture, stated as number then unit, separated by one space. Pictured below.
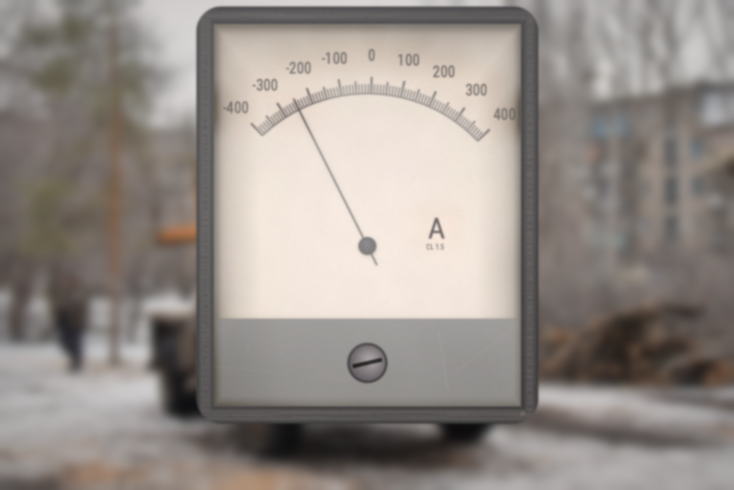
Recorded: -250 A
